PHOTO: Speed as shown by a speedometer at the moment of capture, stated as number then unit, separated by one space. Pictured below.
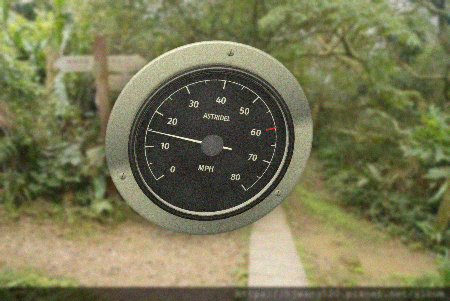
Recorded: 15 mph
